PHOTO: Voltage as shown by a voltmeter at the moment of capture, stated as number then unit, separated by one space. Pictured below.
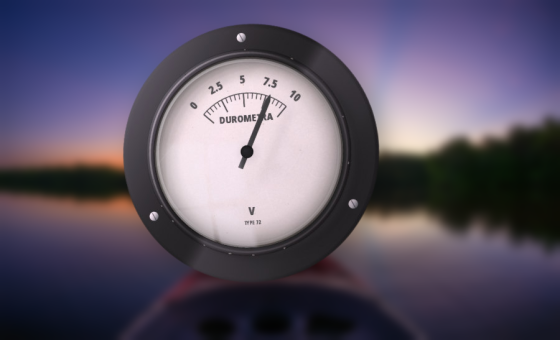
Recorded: 8 V
